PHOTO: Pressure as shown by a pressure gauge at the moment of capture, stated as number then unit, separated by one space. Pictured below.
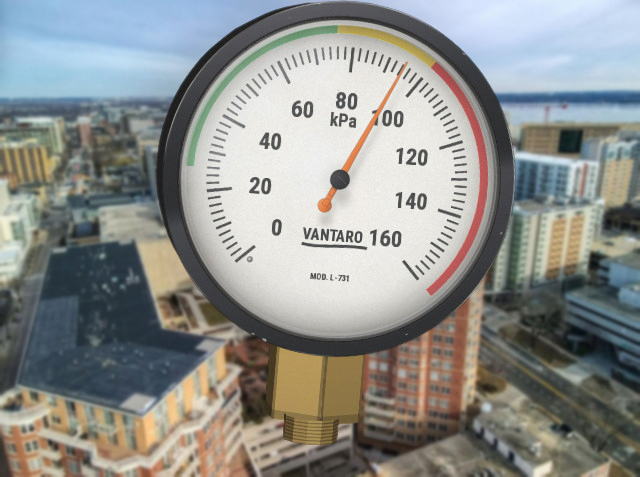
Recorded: 94 kPa
